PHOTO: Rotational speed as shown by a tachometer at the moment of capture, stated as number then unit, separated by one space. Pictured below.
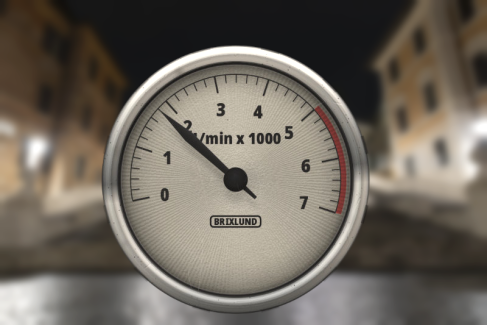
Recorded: 1800 rpm
